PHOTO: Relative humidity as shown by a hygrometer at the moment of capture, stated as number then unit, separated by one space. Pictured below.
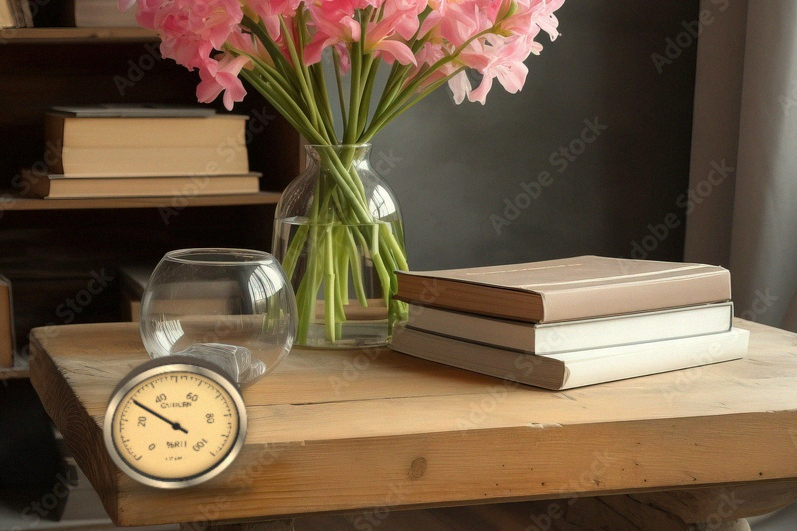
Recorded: 30 %
